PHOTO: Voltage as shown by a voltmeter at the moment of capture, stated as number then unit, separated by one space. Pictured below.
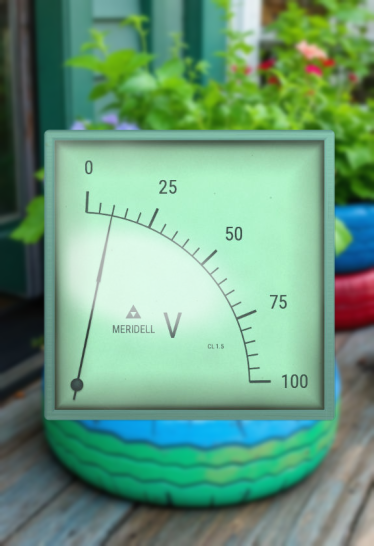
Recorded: 10 V
